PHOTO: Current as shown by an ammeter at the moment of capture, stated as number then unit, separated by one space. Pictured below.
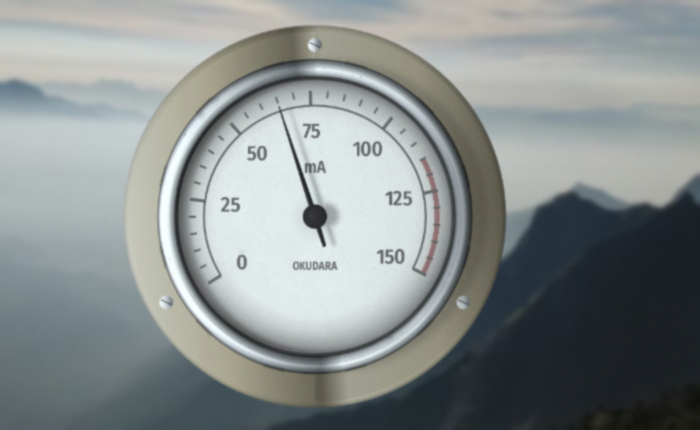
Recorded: 65 mA
